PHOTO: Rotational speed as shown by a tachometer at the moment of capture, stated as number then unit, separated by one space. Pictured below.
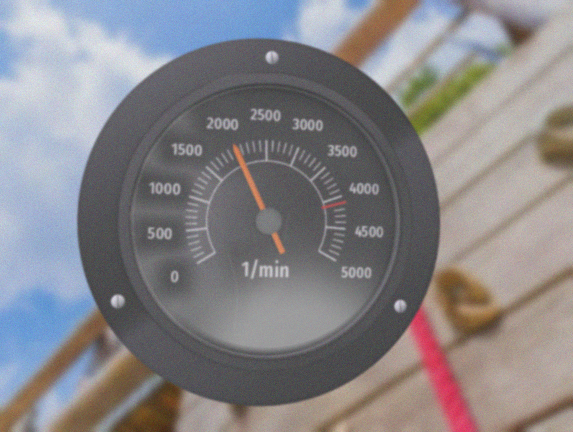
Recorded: 2000 rpm
